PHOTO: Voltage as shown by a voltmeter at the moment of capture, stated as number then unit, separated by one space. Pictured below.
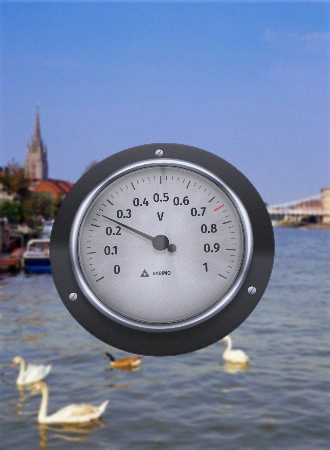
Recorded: 0.24 V
